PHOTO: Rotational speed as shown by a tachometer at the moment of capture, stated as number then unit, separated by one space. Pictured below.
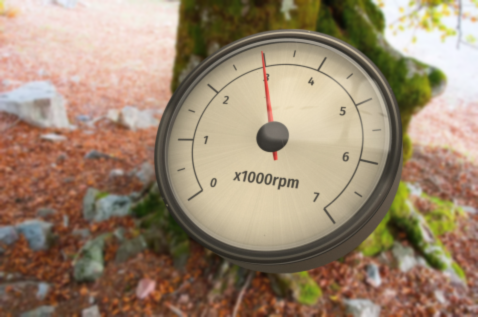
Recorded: 3000 rpm
